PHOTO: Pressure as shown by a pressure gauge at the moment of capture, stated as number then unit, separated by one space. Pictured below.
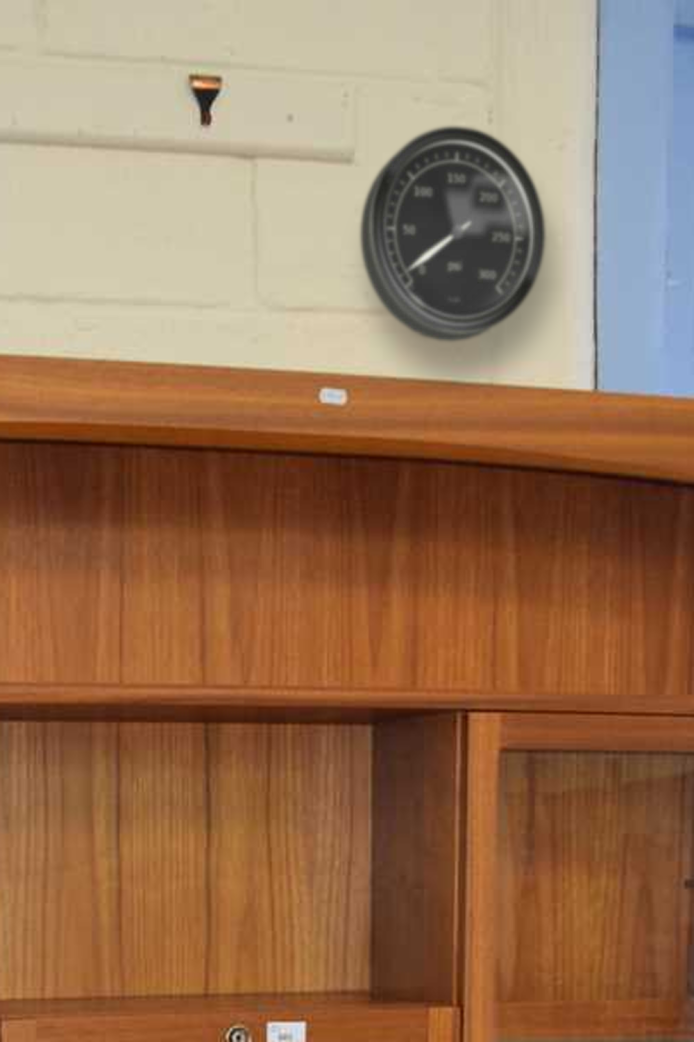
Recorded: 10 psi
